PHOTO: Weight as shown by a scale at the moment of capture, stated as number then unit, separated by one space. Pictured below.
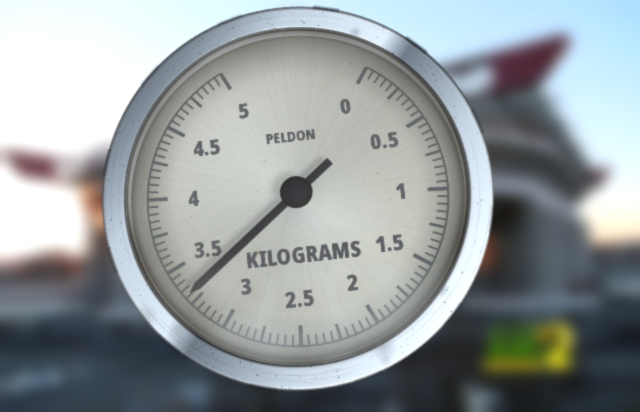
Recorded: 3.3 kg
